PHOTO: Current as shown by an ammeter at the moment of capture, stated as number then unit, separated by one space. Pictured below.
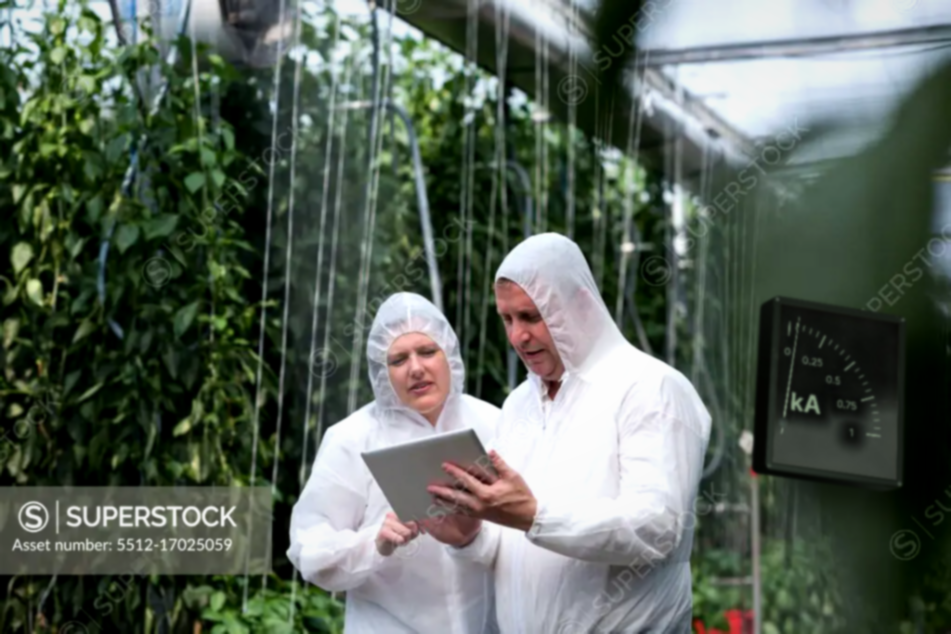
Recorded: 0.05 kA
